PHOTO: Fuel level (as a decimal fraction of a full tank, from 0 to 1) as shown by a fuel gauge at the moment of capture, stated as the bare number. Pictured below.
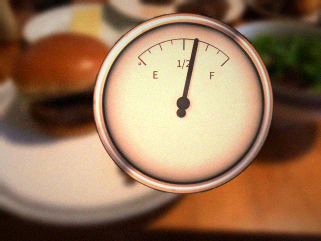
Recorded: 0.625
